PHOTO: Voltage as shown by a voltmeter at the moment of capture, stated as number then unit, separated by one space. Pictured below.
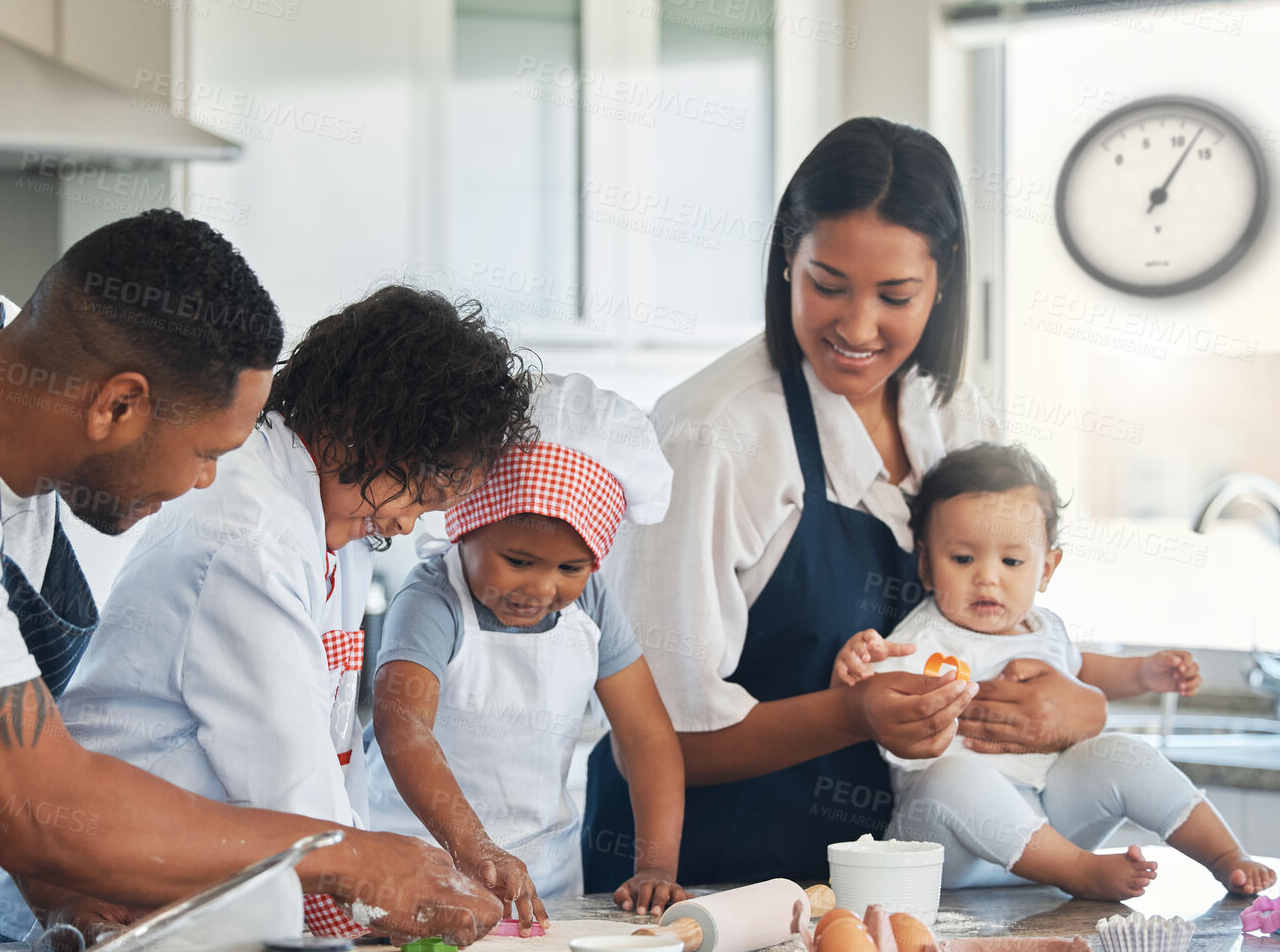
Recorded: 12.5 V
